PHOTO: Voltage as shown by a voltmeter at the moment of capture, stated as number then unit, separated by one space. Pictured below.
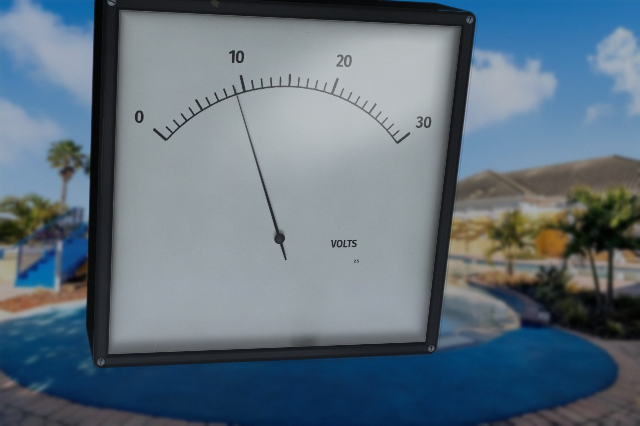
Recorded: 9 V
